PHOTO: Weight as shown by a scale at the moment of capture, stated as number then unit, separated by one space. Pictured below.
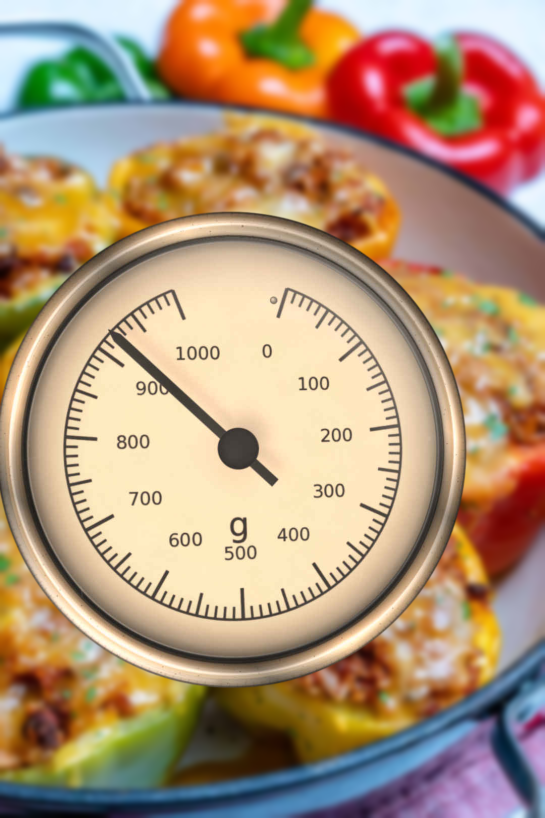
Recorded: 920 g
